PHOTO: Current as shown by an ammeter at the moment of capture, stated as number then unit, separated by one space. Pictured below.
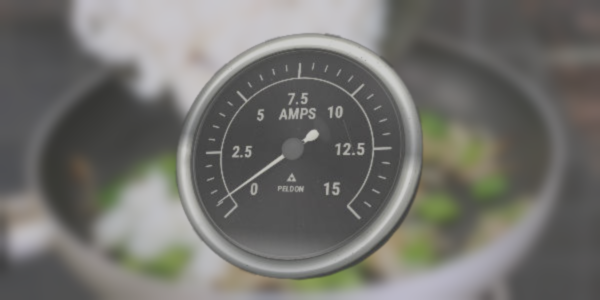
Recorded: 0.5 A
